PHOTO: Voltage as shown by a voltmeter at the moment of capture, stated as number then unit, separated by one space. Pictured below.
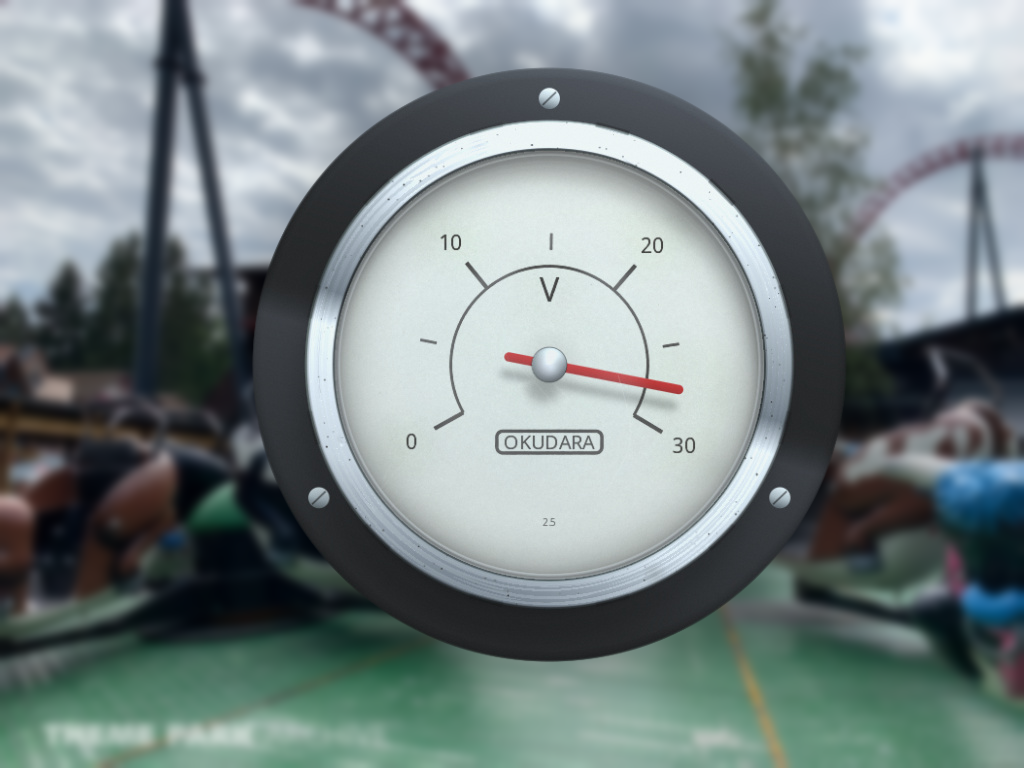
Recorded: 27.5 V
